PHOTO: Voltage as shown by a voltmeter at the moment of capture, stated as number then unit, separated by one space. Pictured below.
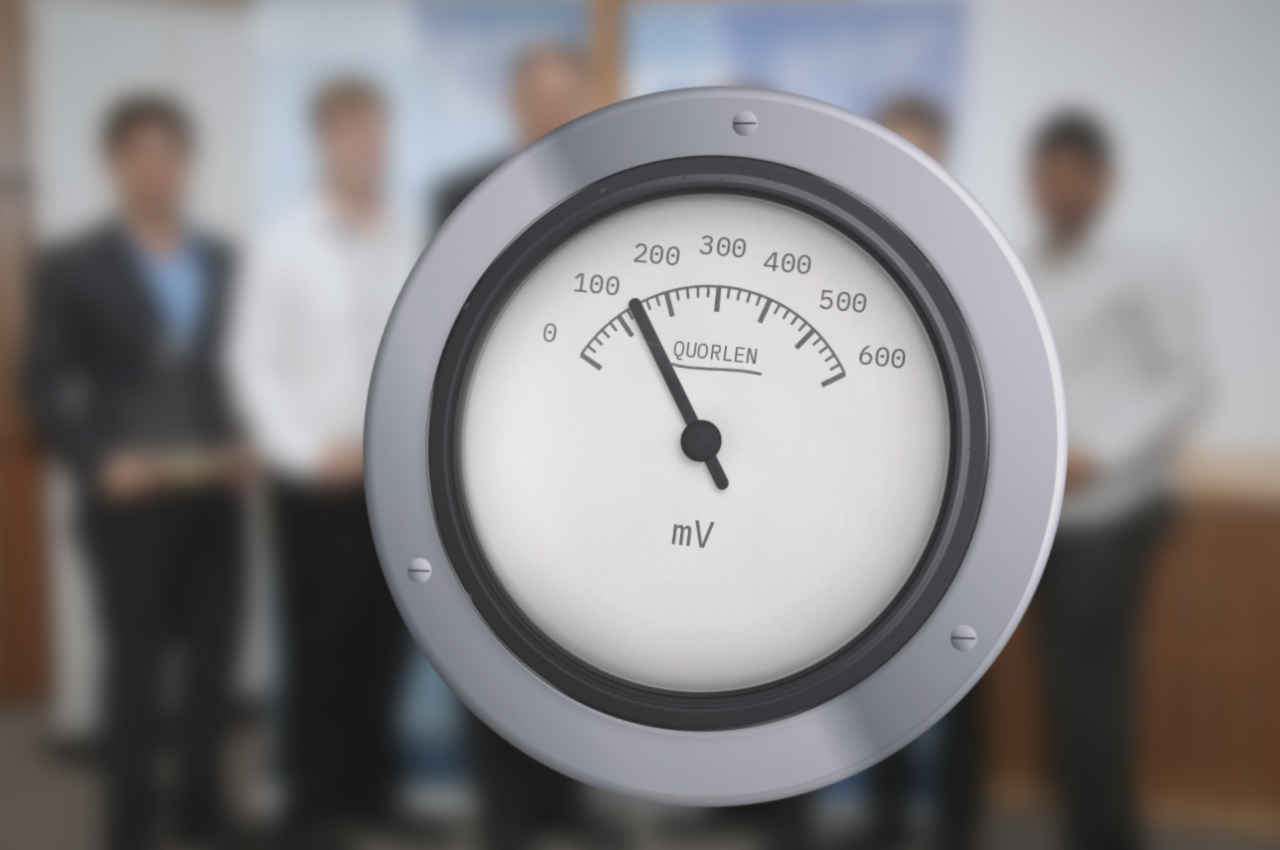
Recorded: 140 mV
